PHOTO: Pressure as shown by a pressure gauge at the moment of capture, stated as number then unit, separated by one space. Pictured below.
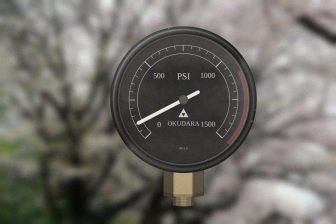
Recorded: 100 psi
